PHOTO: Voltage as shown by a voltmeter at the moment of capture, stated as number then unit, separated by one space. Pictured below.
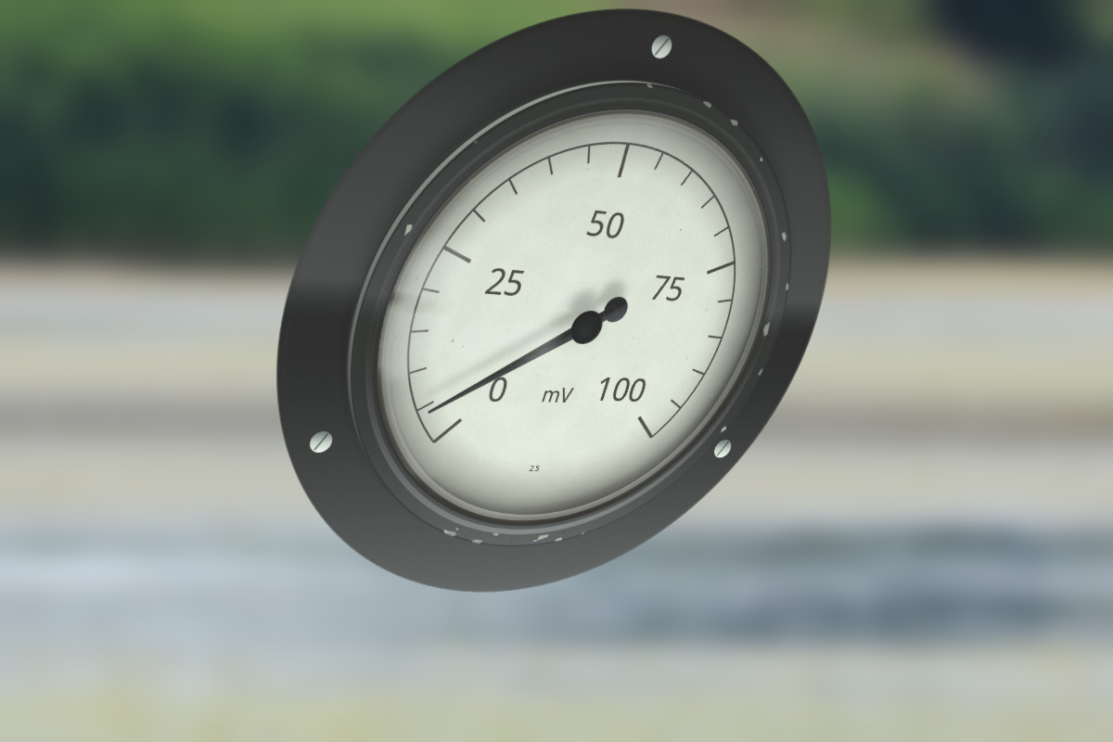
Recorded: 5 mV
